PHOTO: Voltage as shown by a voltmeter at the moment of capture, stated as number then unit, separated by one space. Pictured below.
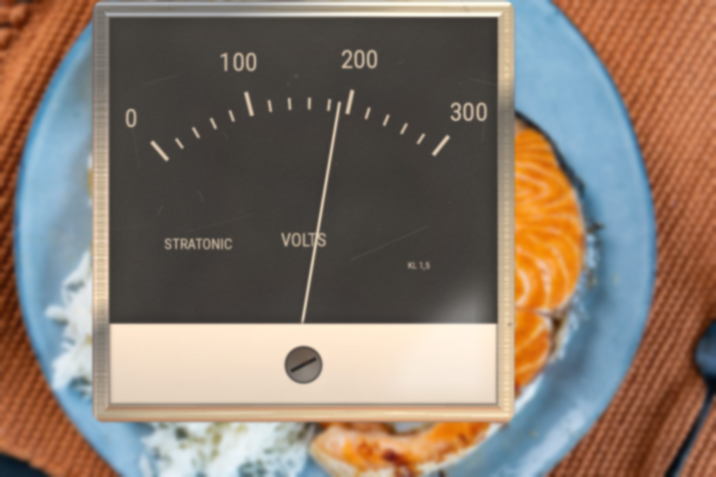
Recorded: 190 V
